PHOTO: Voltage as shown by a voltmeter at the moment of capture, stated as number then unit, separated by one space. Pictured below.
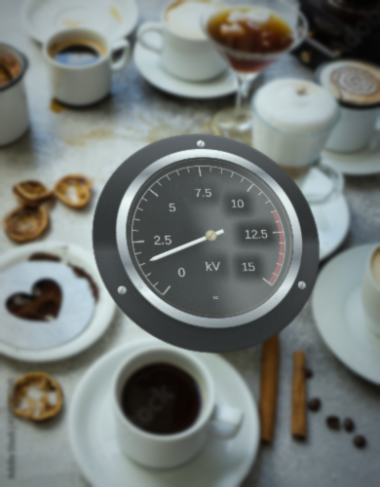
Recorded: 1.5 kV
